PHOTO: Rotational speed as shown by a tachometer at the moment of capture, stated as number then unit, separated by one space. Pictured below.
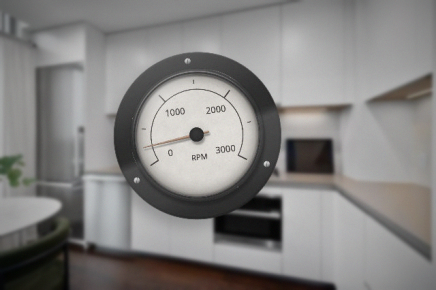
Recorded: 250 rpm
